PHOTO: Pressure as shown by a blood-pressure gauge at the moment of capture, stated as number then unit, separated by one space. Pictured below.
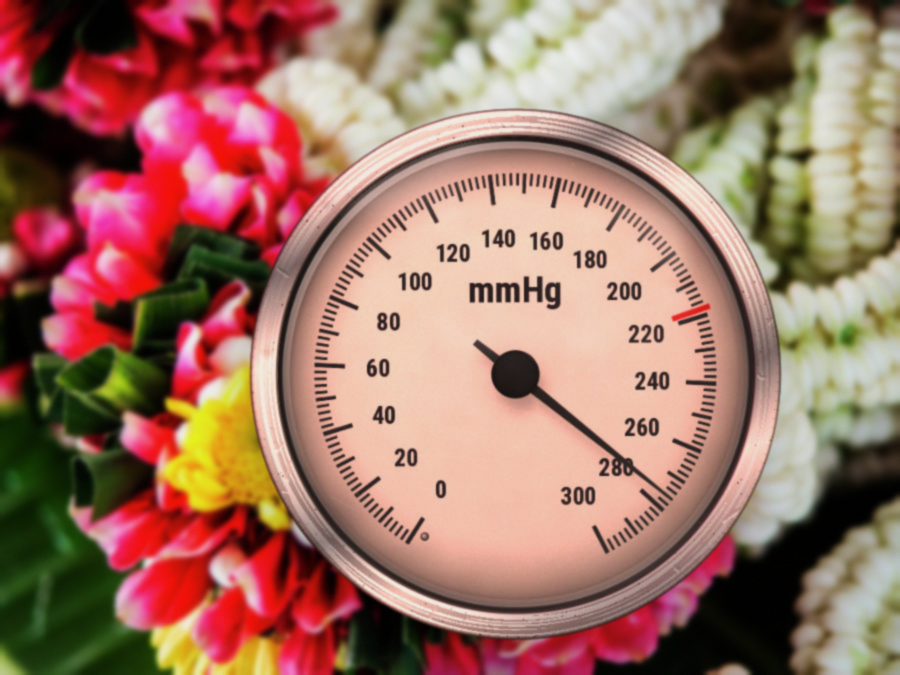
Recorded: 276 mmHg
